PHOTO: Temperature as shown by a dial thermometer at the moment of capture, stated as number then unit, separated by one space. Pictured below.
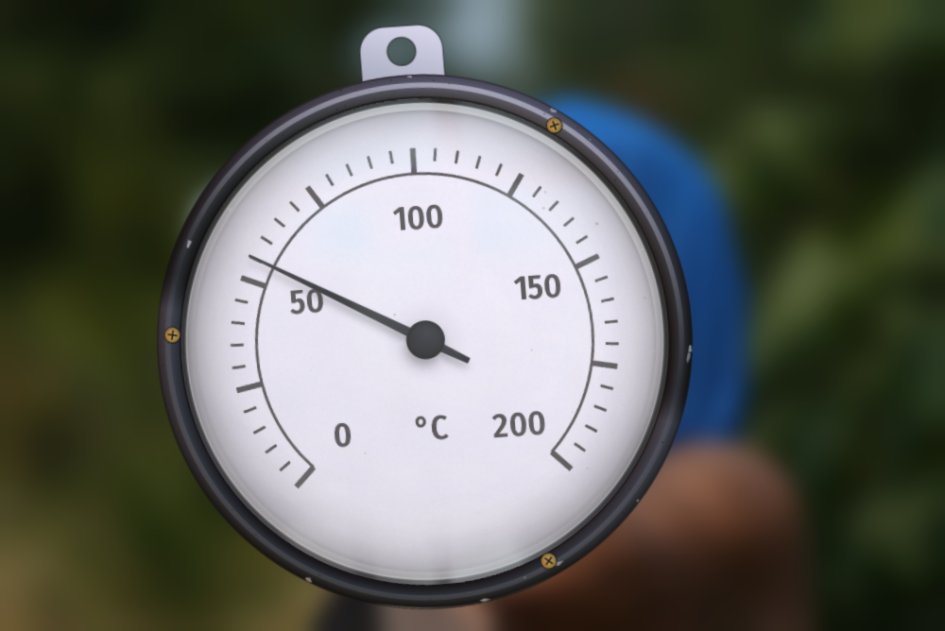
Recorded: 55 °C
